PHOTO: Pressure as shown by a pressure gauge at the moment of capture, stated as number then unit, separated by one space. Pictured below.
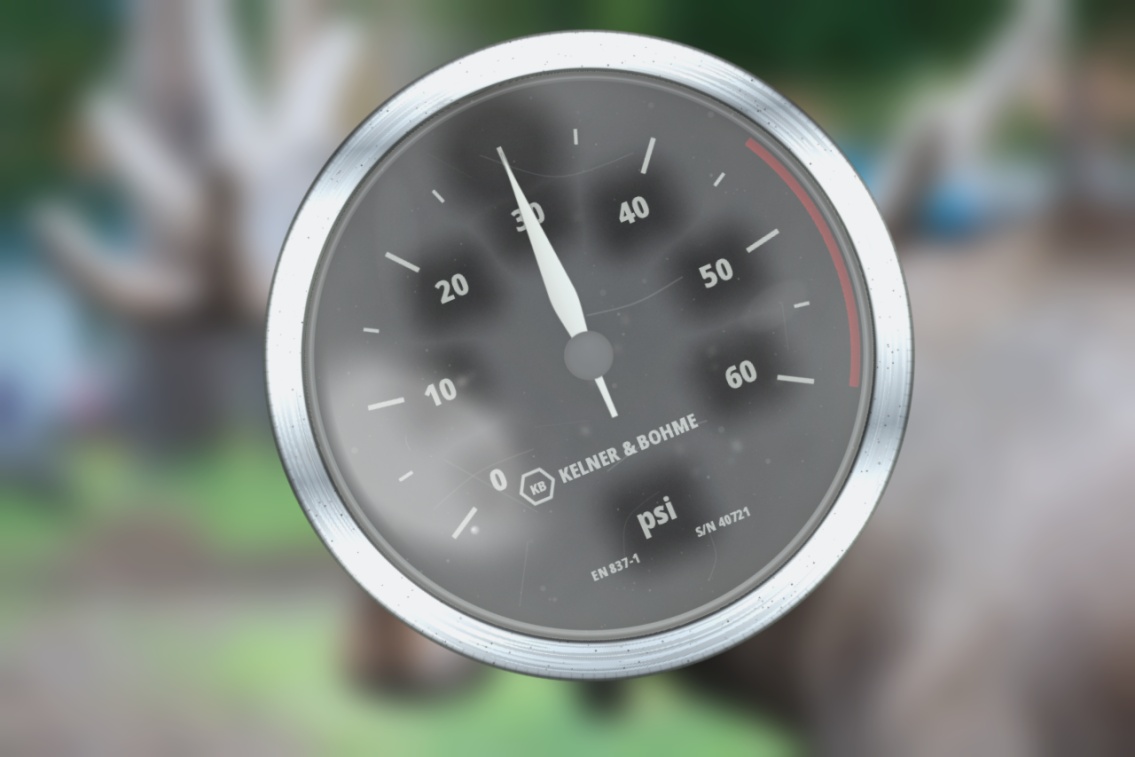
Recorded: 30 psi
